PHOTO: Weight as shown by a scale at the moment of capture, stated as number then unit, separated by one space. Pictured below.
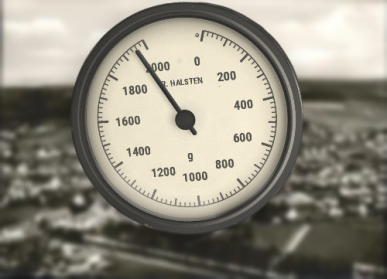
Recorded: 1960 g
